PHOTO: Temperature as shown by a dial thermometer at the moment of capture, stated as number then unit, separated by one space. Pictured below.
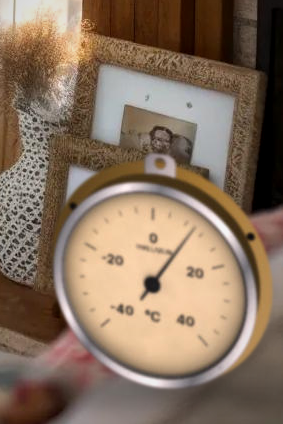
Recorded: 10 °C
